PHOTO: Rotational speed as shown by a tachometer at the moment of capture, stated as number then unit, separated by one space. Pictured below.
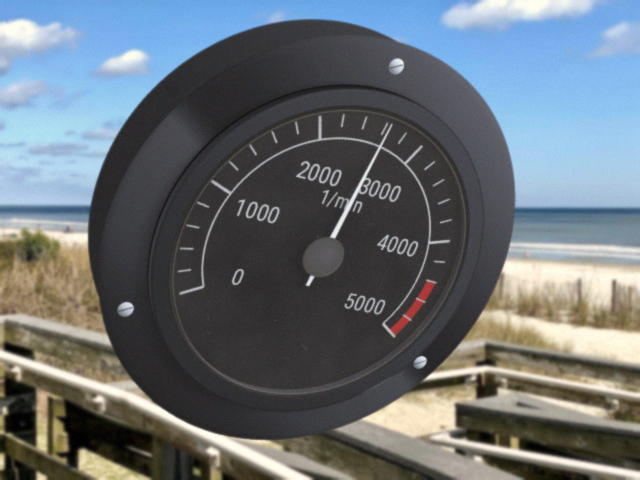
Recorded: 2600 rpm
